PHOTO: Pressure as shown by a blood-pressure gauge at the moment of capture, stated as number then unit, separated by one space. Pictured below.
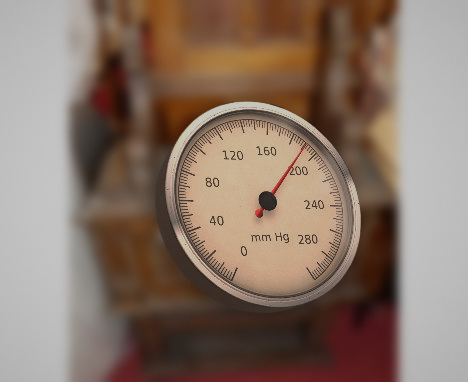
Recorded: 190 mmHg
